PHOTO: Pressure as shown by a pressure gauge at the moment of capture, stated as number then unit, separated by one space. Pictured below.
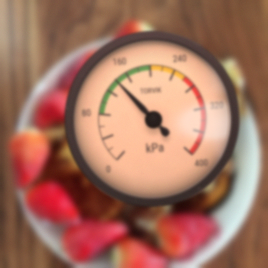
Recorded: 140 kPa
